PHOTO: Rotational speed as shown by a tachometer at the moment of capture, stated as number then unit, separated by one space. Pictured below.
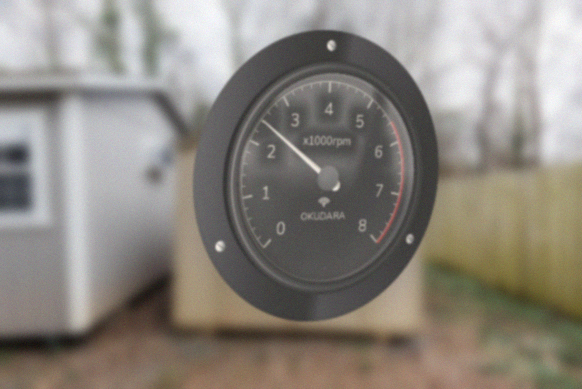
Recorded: 2400 rpm
